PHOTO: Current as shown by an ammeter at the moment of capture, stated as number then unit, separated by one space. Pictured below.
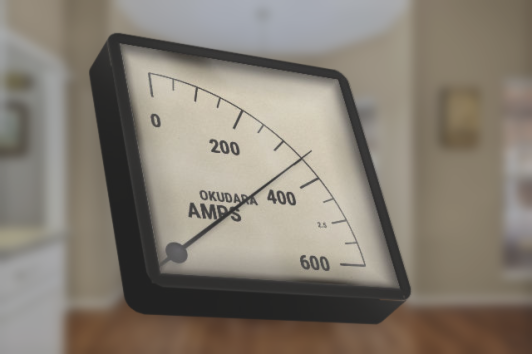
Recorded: 350 A
